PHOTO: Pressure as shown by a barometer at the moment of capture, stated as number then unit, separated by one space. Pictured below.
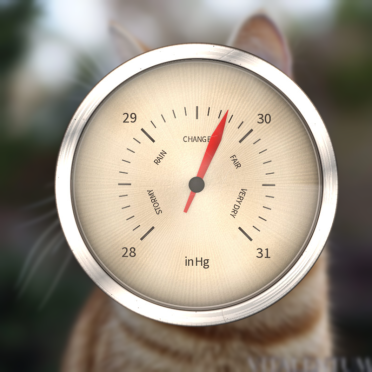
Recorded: 29.75 inHg
